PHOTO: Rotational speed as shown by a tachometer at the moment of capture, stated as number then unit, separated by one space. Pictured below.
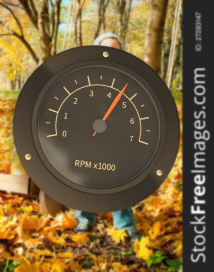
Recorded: 4500 rpm
